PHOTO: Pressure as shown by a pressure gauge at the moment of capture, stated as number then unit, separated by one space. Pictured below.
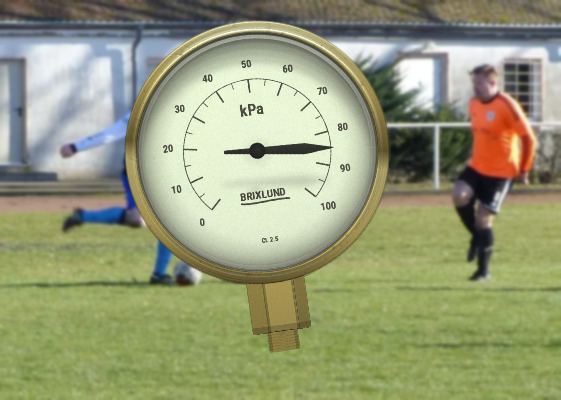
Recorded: 85 kPa
